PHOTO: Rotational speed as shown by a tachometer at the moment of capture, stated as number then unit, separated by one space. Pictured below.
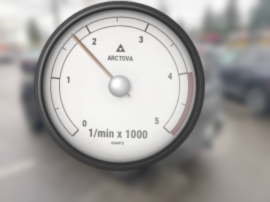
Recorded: 1750 rpm
